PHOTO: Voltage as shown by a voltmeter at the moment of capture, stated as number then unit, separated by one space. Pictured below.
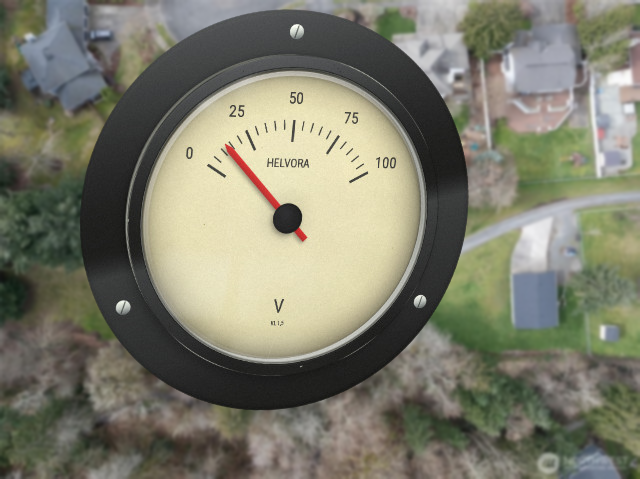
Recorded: 12.5 V
